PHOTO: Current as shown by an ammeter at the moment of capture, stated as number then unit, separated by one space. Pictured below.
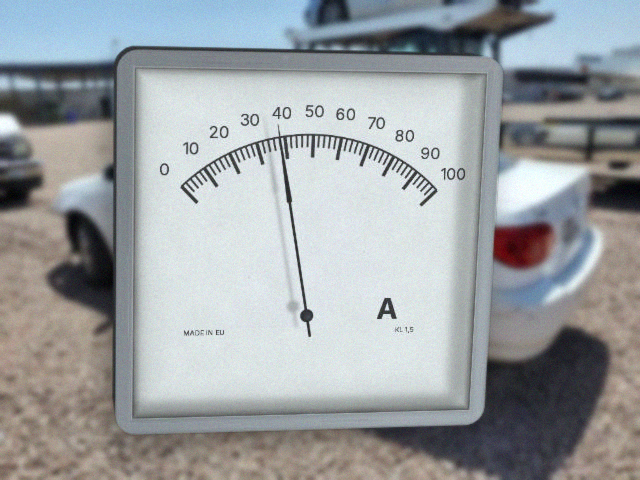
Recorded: 38 A
